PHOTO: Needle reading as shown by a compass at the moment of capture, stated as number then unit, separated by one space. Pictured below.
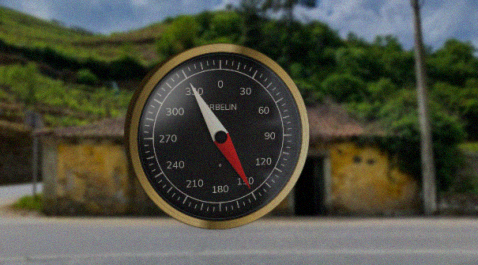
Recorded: 150 °
